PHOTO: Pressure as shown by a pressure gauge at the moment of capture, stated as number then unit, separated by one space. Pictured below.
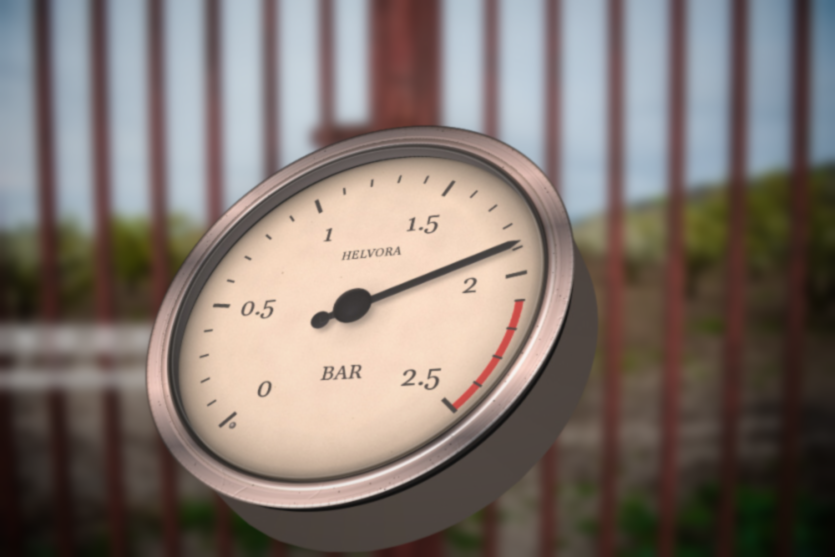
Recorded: 1.9 bar
